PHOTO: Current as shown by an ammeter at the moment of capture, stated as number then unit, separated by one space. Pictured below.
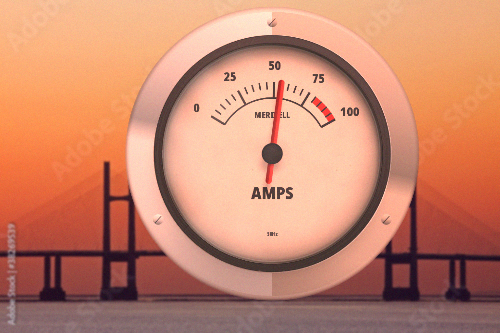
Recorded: 55 A
